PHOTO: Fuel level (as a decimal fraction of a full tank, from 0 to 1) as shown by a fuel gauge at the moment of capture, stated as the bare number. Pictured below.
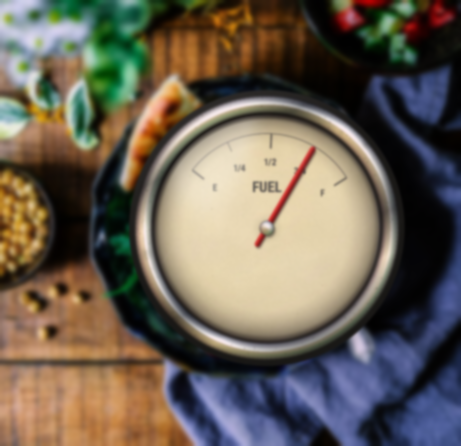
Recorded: 0.75
